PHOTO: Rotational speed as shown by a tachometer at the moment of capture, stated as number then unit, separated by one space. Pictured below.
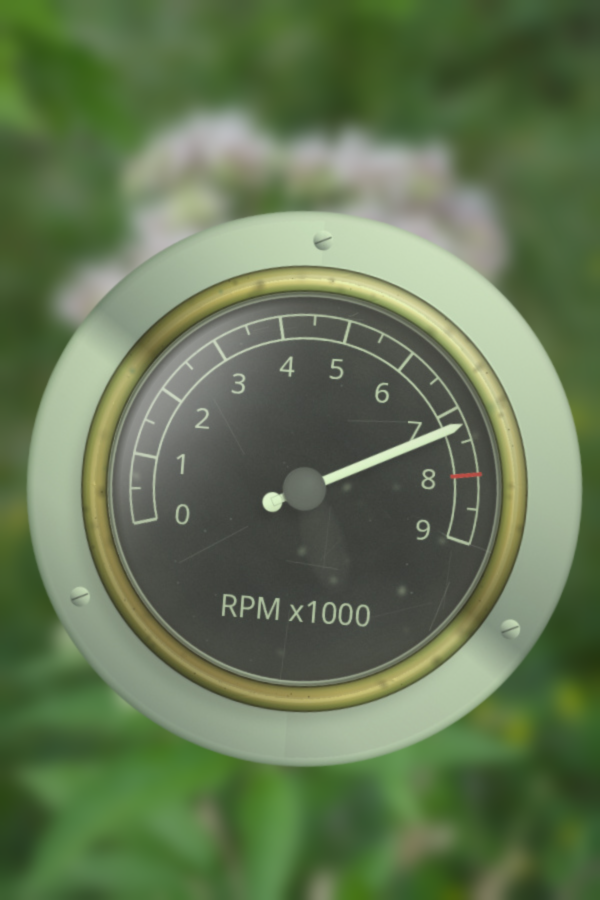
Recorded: 7250 rpm
